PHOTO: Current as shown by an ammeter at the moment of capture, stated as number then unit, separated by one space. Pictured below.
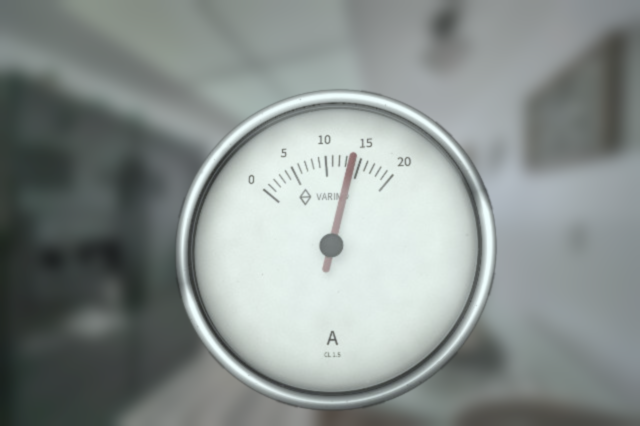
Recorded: 14 A
